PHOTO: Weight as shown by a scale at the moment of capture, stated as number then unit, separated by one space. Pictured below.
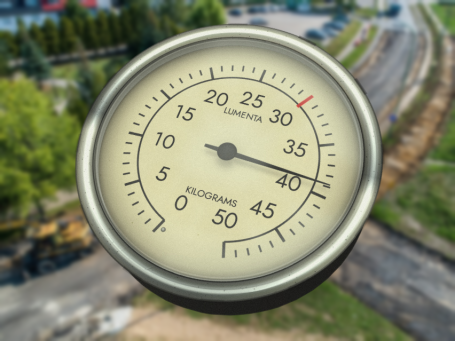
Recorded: 39 kg
